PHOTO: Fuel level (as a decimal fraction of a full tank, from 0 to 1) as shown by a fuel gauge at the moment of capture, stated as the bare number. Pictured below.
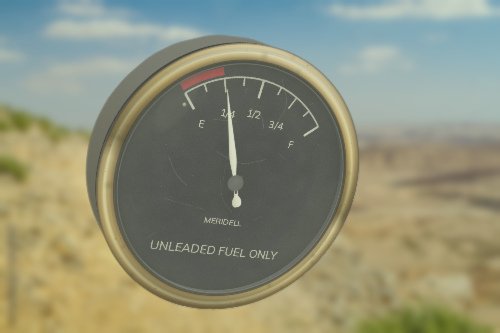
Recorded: 0.25
